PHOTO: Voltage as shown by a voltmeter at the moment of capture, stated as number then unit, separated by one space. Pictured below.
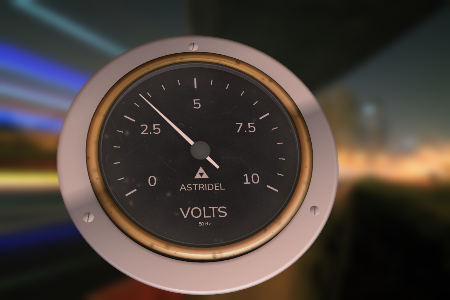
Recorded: 3.25 V
